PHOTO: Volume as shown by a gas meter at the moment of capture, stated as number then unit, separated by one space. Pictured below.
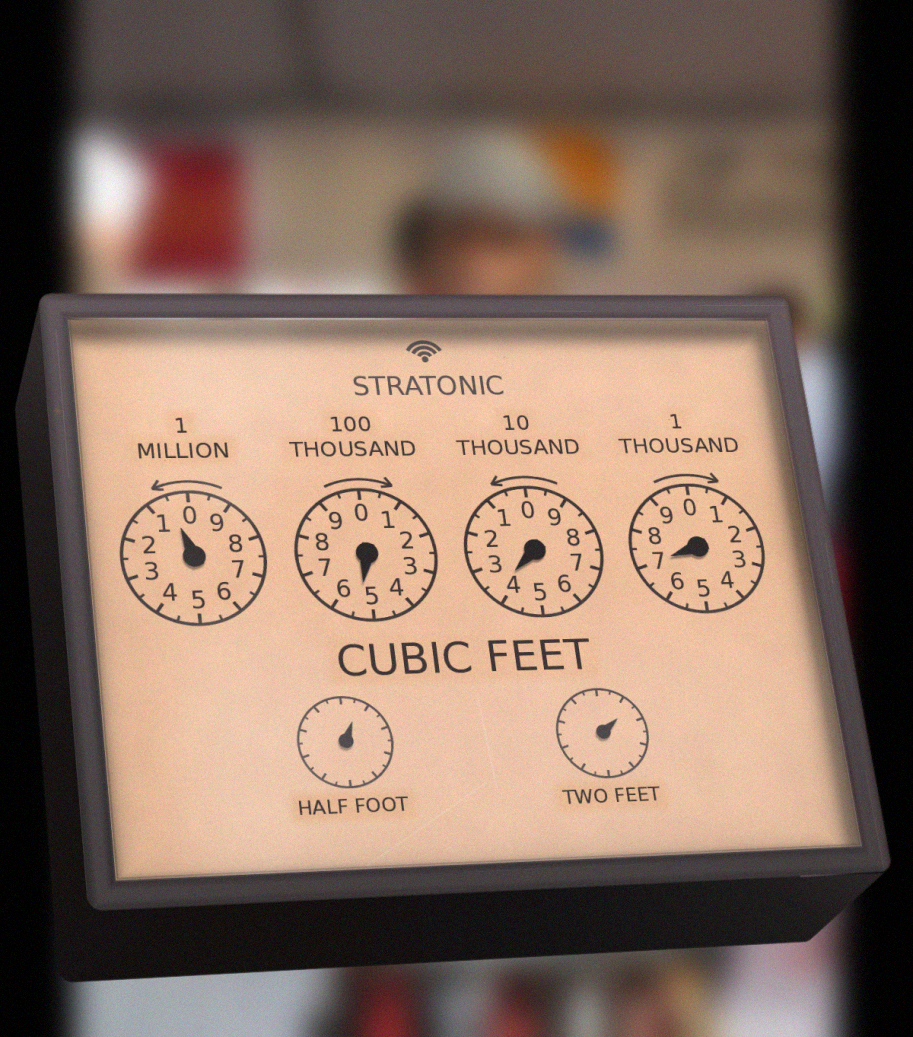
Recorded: 53700 ft³
